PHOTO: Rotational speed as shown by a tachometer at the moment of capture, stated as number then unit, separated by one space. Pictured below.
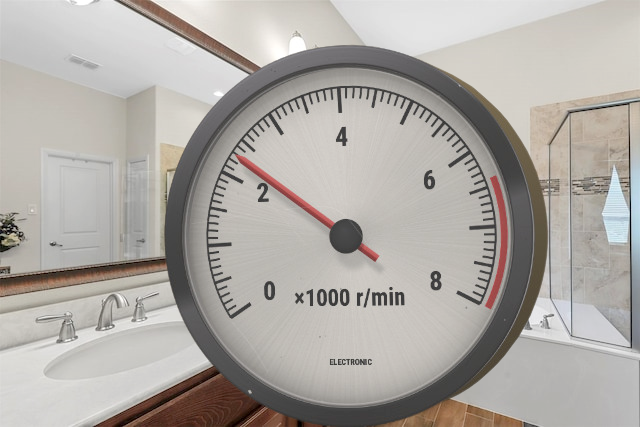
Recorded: 2300 rpm
